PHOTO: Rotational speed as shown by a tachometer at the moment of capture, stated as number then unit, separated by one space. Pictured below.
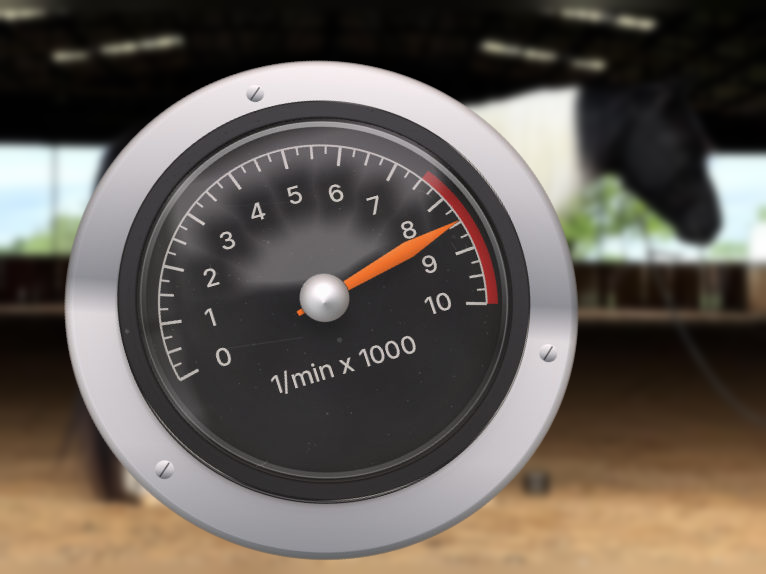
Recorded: 8500 rpm
